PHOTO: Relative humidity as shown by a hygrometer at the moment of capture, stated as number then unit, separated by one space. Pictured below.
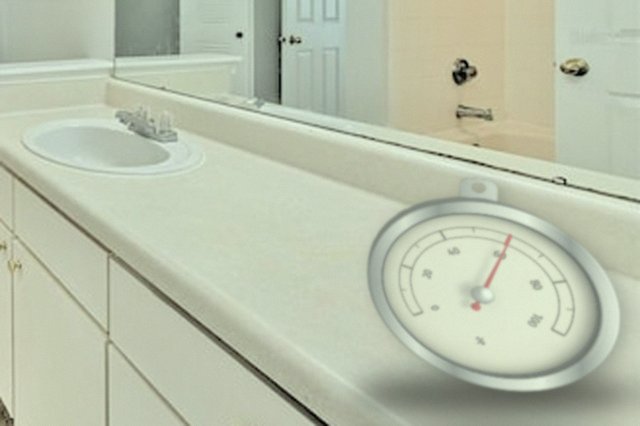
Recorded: 60 %
